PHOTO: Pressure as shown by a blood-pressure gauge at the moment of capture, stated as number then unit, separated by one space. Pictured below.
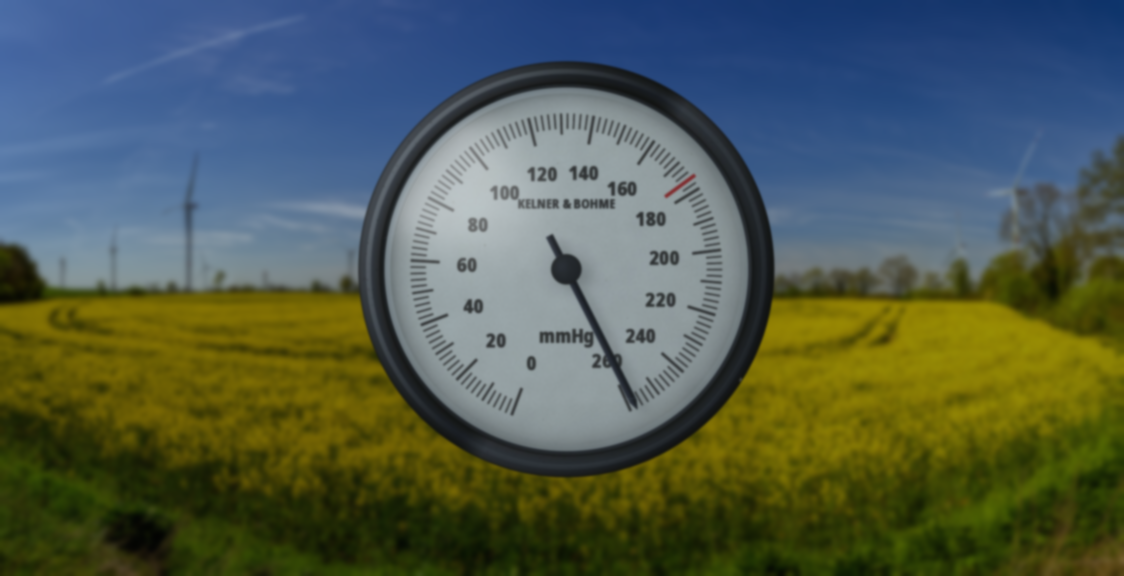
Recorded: 258 mmHg
